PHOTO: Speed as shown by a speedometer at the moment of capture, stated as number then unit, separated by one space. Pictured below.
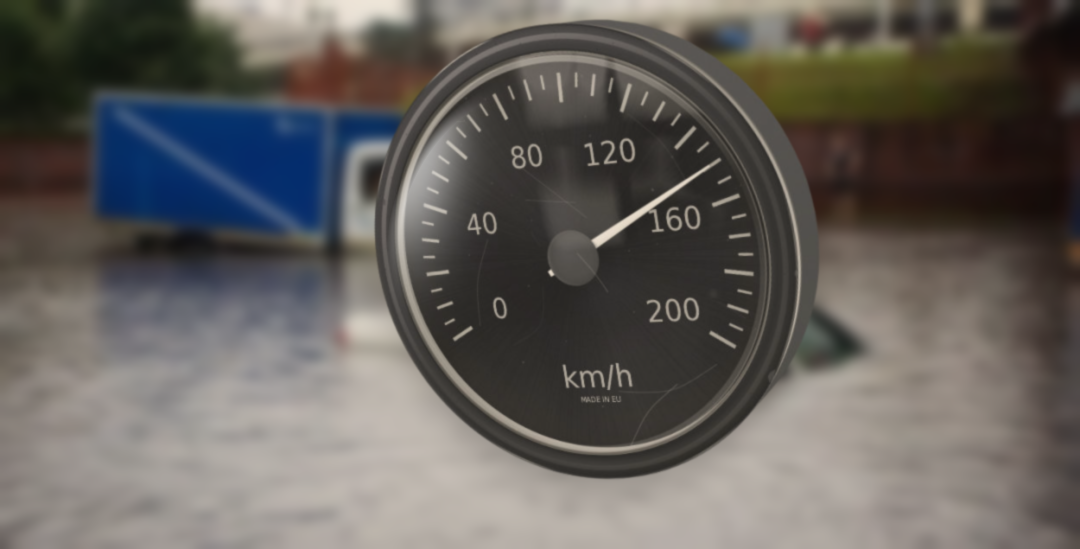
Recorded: 150 km/h
